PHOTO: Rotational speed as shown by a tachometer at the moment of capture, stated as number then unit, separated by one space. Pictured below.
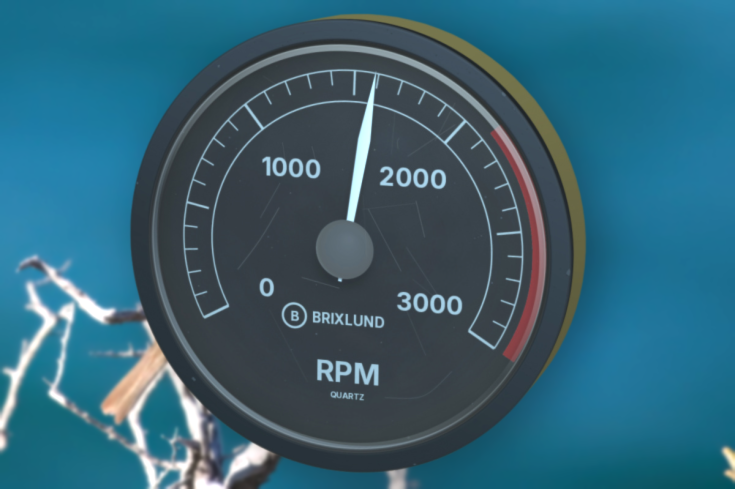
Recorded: 1600 rpm
